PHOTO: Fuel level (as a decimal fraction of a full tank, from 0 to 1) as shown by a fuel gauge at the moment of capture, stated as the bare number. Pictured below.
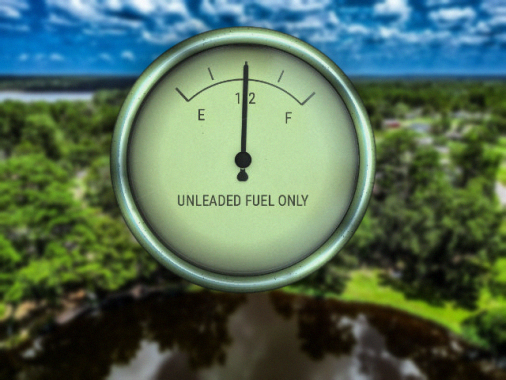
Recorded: 0.5
